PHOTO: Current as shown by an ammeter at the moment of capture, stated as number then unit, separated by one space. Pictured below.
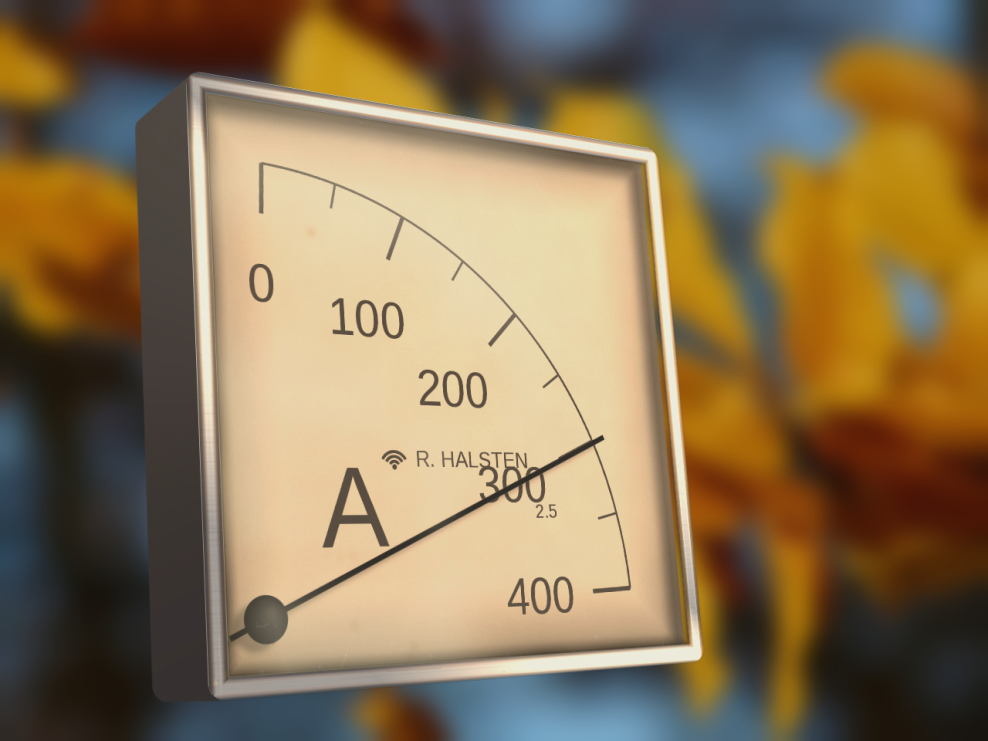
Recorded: 300 A
